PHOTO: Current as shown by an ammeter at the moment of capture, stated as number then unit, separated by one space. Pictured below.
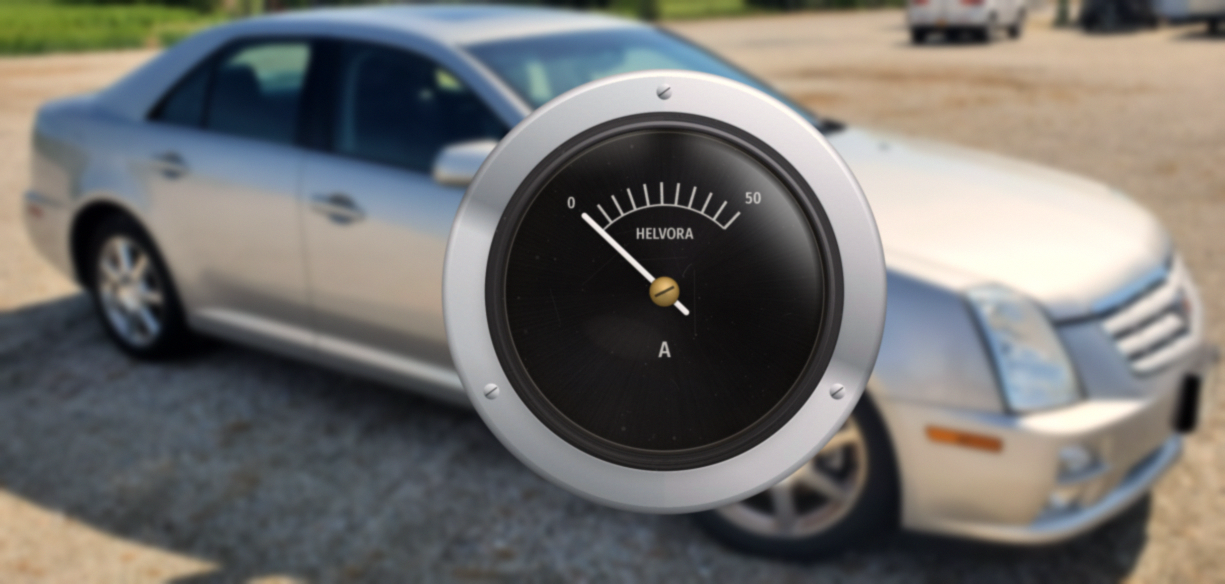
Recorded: 0 A
